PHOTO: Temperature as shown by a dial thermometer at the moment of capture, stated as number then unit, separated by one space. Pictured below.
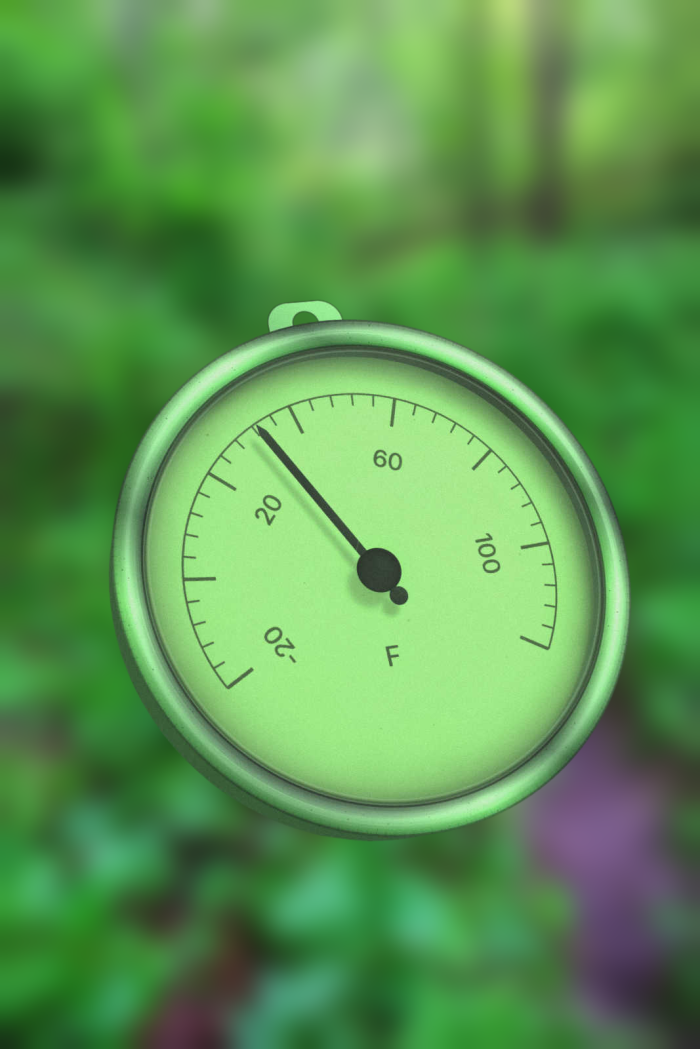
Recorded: 32 °F
